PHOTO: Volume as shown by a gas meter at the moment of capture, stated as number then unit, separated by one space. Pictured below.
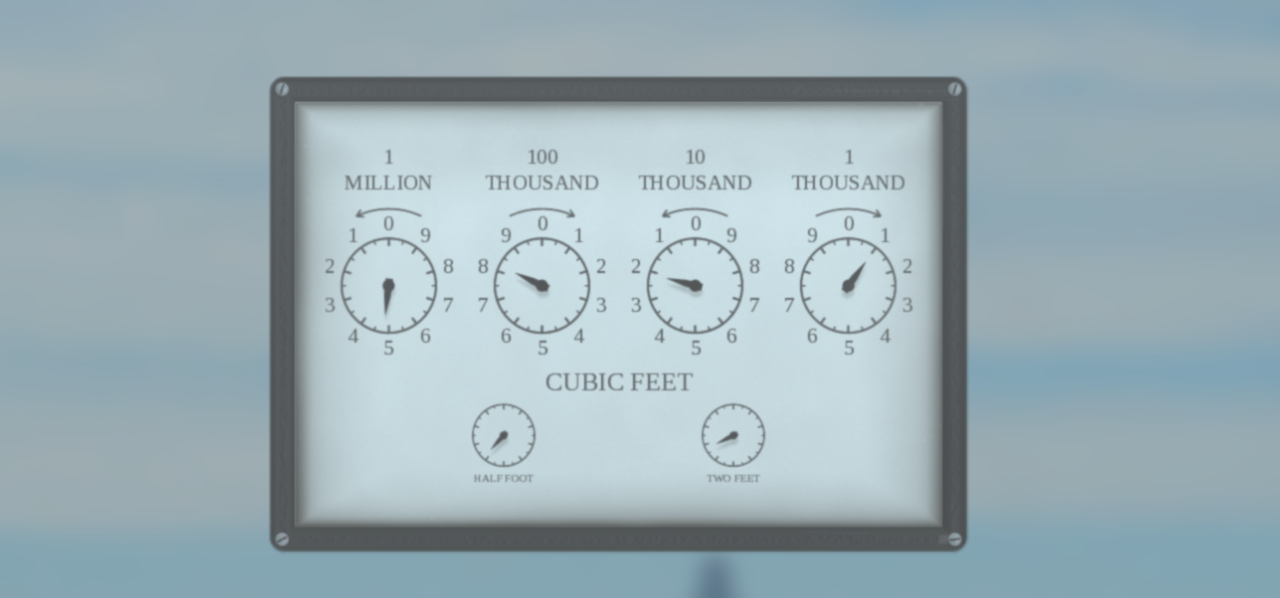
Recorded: 482100 ft³
